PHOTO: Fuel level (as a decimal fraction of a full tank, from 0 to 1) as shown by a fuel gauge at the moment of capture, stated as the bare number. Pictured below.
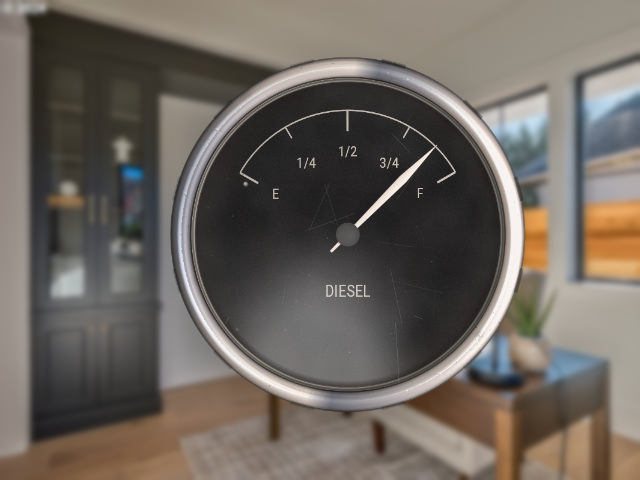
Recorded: 0.875
